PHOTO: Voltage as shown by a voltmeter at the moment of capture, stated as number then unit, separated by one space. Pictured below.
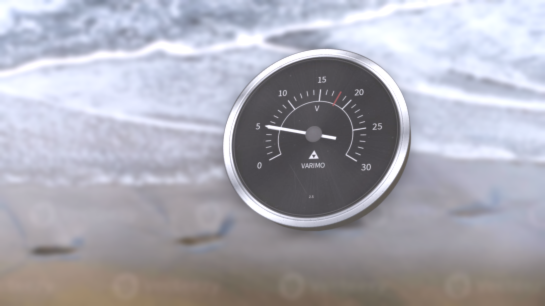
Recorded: 5 V
